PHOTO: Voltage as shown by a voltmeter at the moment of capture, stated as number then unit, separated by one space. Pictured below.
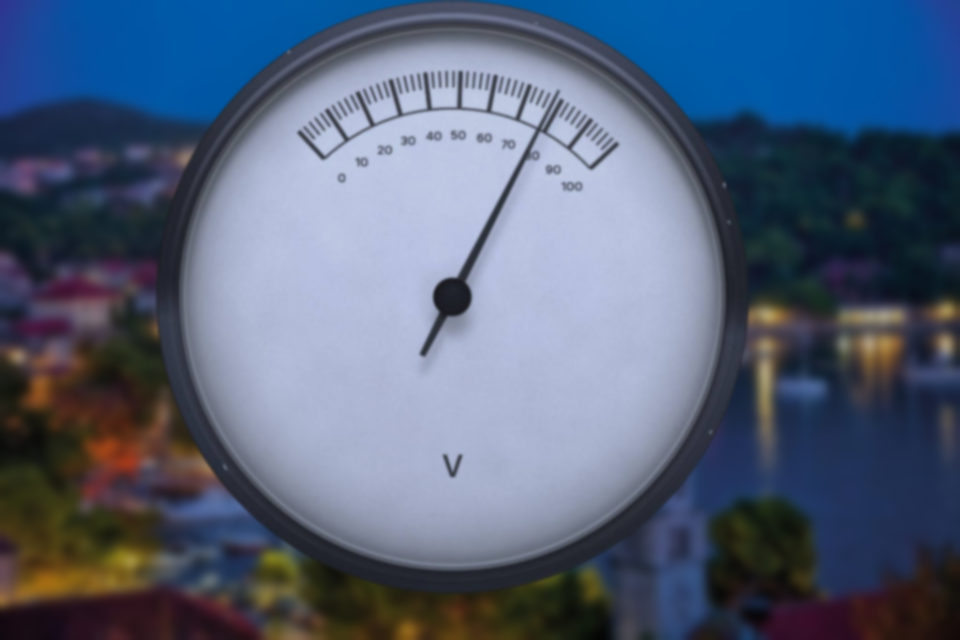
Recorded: 78 V
